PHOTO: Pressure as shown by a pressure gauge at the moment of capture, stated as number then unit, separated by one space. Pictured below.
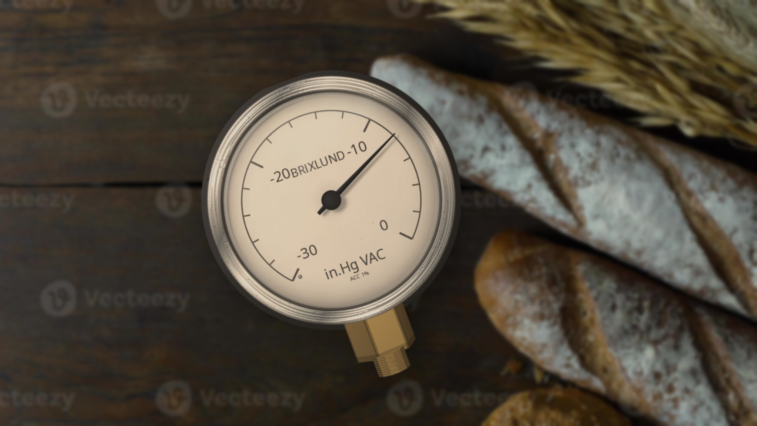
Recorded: -8 inHg
